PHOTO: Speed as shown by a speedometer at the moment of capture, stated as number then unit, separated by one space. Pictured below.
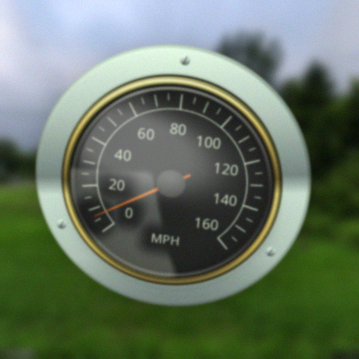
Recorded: 7.5 mph
